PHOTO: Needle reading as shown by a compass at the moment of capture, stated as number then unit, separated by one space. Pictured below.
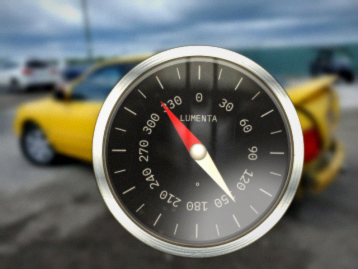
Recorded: 322.5 °
